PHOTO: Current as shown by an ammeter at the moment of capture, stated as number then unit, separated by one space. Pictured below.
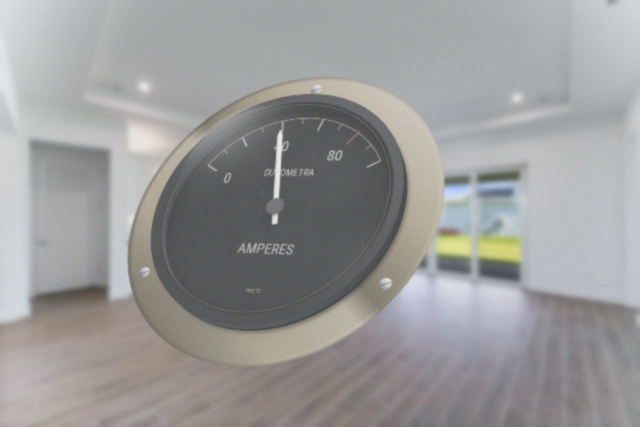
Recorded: 40 A
